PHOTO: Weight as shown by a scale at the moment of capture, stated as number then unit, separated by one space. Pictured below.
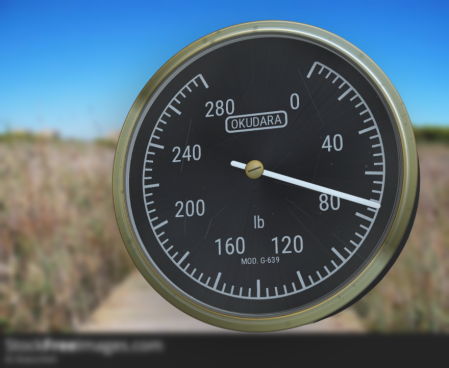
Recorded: 74 lb
